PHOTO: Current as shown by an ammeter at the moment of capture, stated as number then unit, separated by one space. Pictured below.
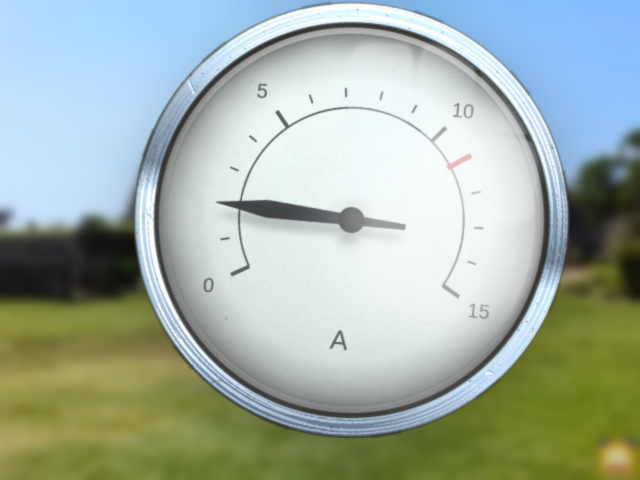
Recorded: 2 A
